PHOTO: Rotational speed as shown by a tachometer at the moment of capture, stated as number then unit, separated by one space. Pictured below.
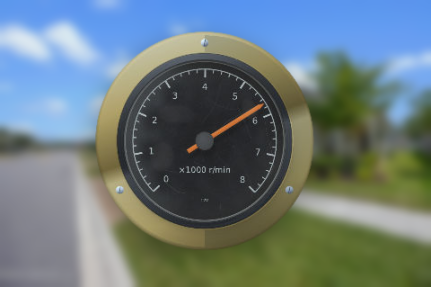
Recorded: 5700 rpm
